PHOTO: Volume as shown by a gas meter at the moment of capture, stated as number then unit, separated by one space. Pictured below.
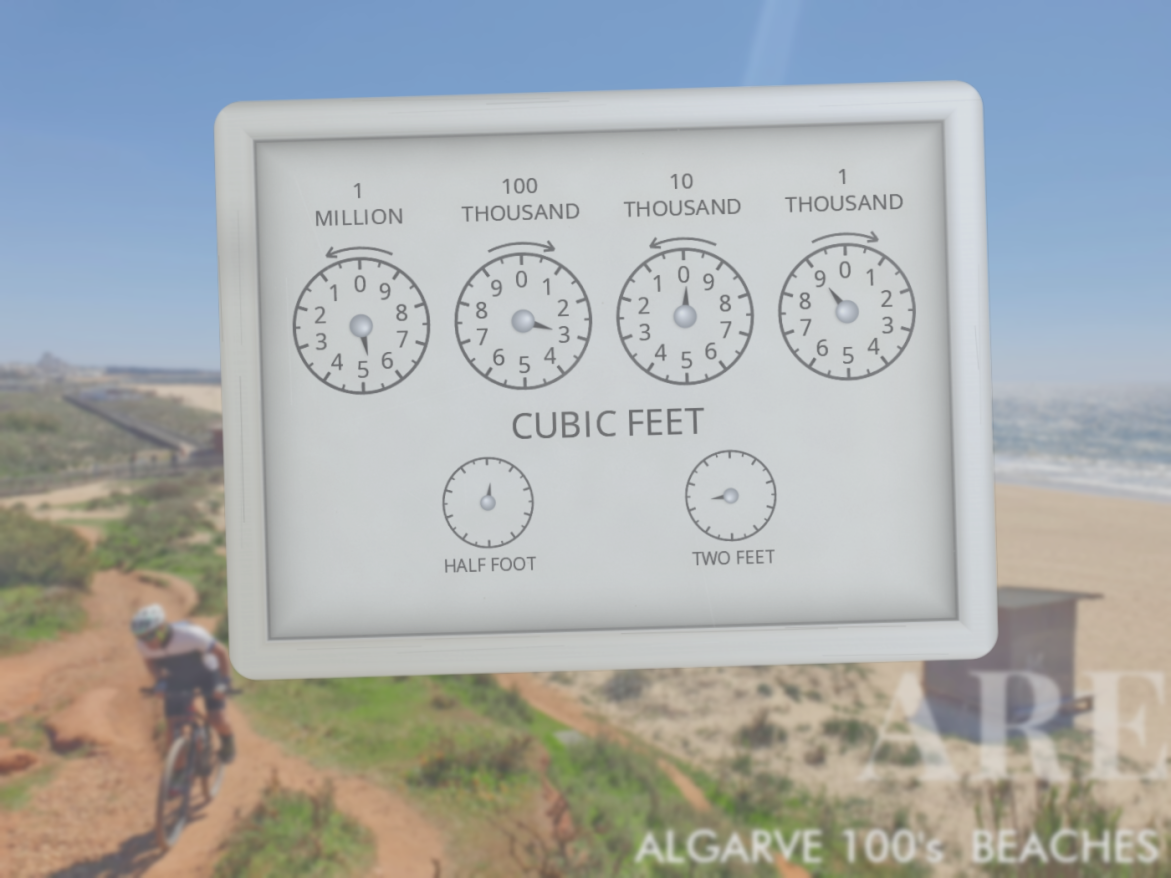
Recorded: 529900 ft³
